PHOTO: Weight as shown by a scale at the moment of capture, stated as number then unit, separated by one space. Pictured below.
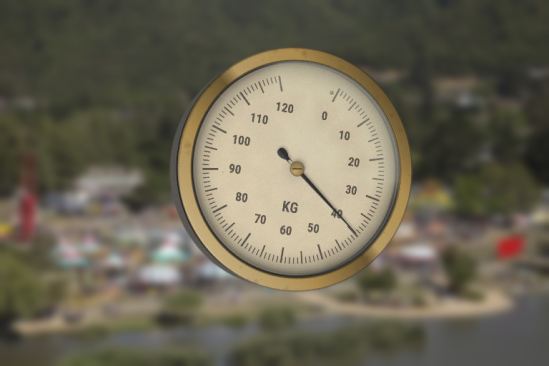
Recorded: 40 kg
